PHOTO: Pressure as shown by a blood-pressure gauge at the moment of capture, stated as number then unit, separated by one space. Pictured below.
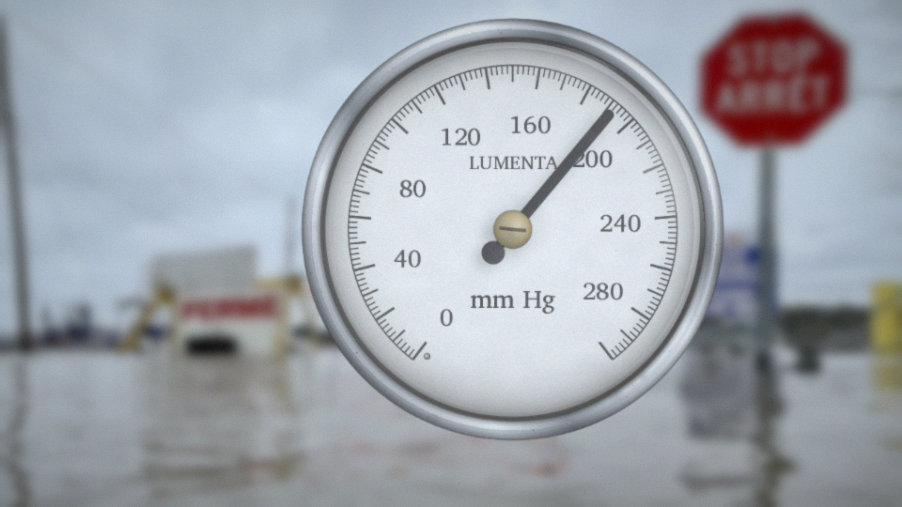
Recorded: 192 mmHg
